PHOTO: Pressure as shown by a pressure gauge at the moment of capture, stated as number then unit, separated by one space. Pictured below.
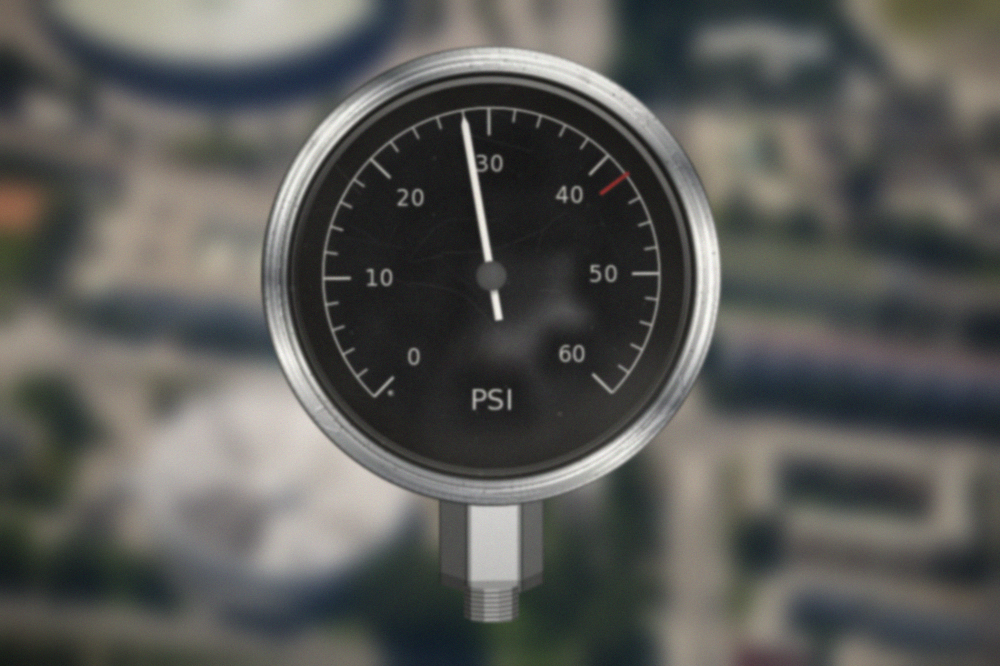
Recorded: 28 psi
